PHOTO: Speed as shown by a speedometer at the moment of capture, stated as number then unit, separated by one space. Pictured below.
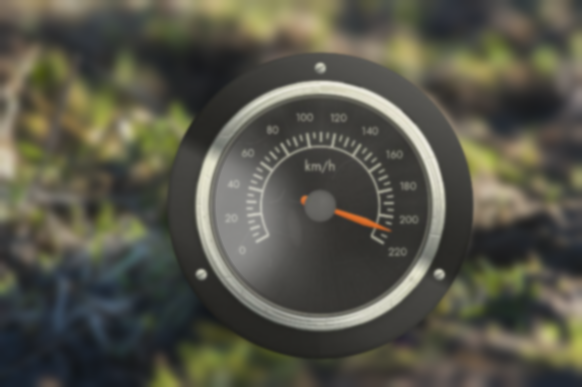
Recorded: 210 km/h
